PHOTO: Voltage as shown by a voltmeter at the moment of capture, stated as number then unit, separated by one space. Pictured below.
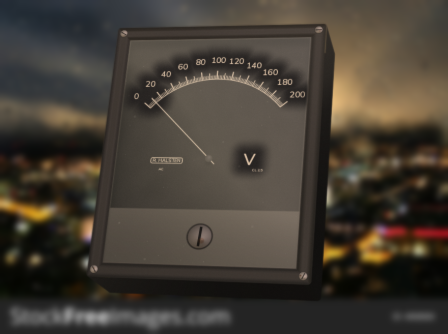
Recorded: 10 V
